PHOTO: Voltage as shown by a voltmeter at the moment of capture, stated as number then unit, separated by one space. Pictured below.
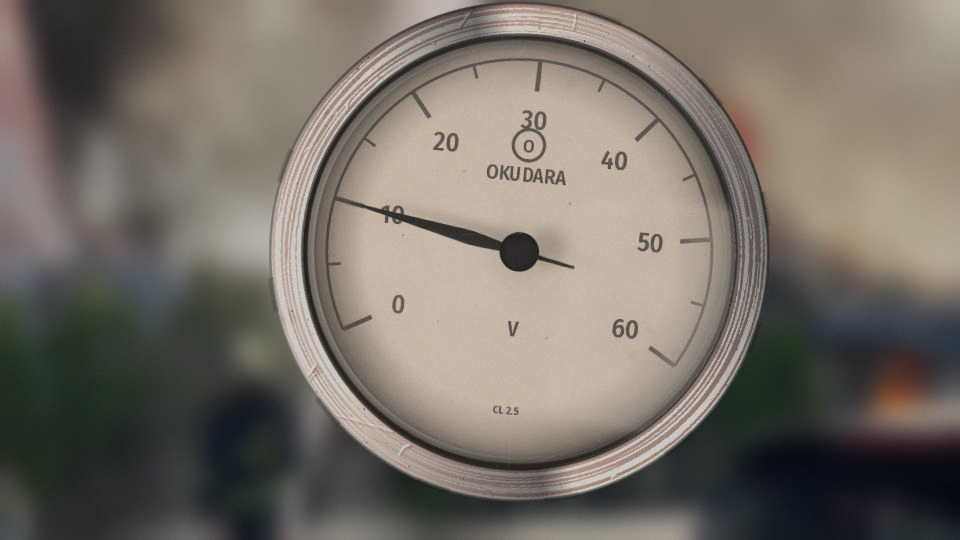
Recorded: 10 V
